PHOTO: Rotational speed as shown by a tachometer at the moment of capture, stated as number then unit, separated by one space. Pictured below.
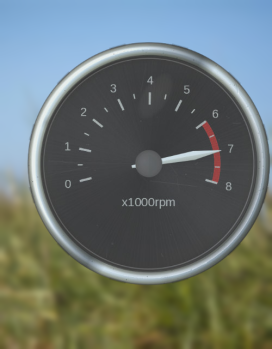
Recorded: 7000 rpm
